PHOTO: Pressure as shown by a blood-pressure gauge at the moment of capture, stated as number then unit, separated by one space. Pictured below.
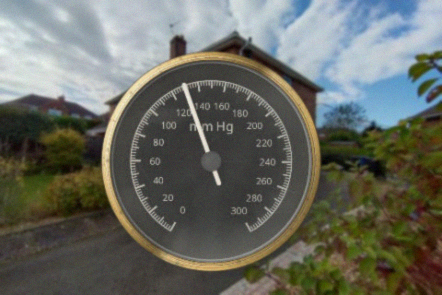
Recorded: 130 mmHg
